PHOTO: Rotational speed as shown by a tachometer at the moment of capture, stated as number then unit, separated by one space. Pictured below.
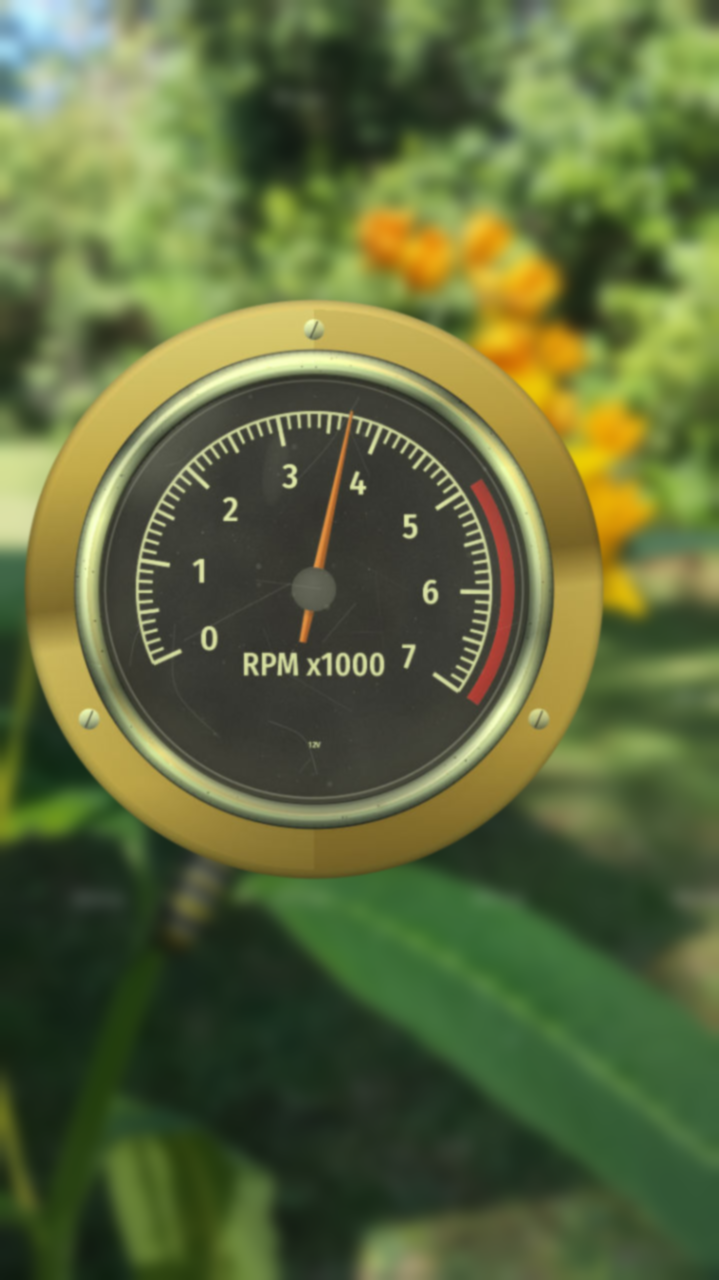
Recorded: 3700 rpm
